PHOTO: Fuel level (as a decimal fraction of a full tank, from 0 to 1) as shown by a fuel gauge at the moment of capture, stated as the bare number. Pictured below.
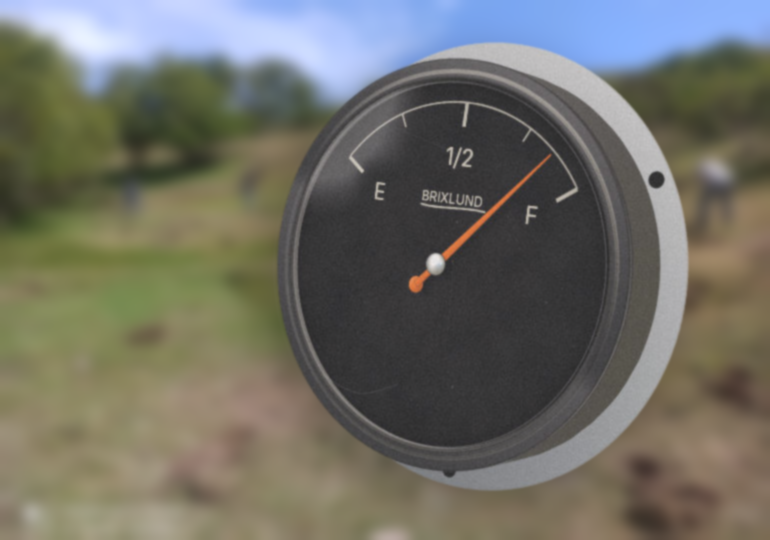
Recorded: 0.875
